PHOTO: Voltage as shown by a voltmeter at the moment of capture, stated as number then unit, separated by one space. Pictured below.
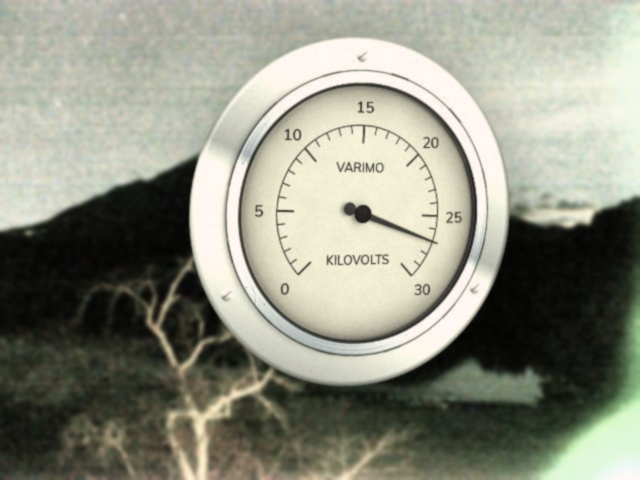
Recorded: 27 kV
